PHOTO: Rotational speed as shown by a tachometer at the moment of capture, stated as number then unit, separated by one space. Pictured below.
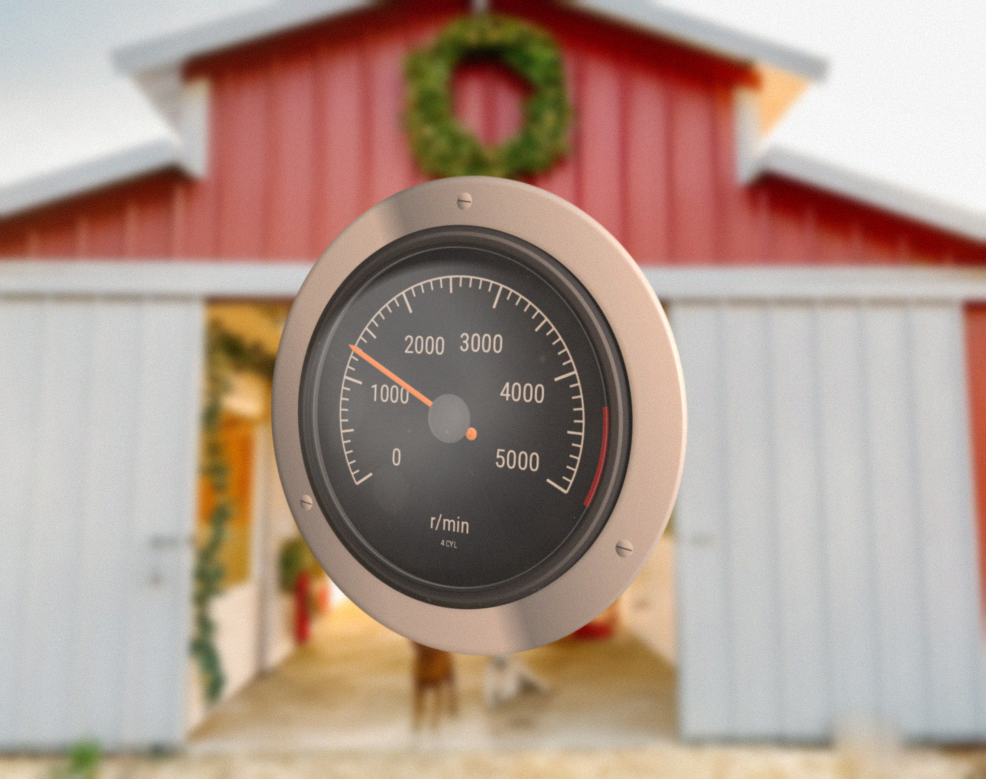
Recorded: 1300 rpm
